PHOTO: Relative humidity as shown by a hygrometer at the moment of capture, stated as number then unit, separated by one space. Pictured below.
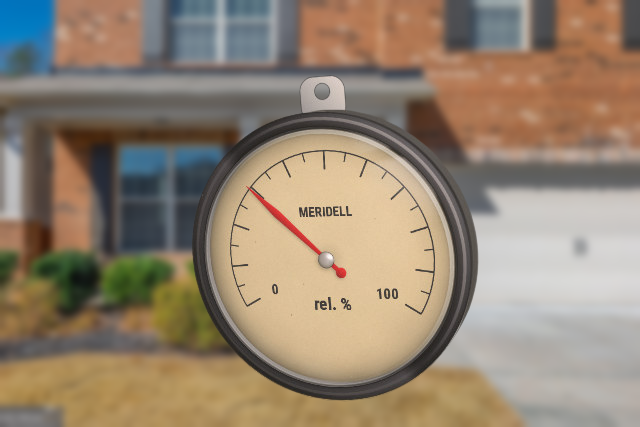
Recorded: 30 %
